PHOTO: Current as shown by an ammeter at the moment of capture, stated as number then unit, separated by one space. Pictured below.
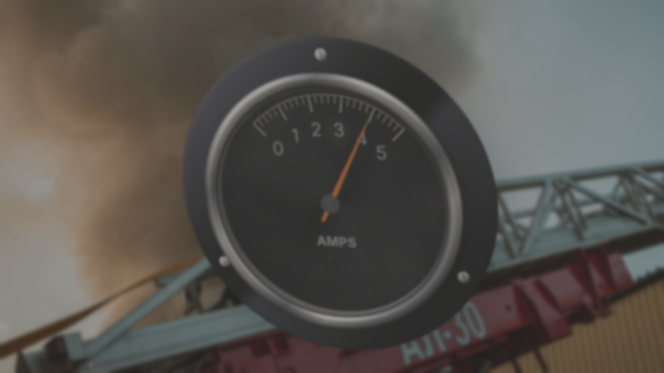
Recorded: 4 A
